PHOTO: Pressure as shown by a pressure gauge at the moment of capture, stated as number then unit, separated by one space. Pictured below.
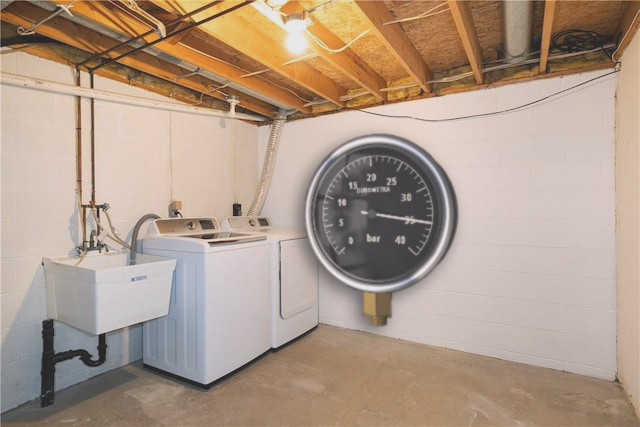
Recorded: 35 bar
